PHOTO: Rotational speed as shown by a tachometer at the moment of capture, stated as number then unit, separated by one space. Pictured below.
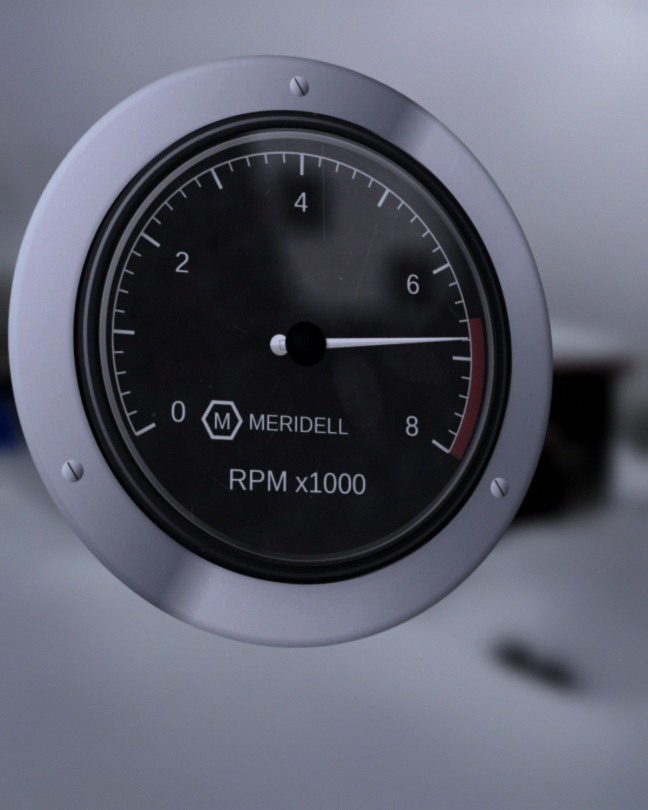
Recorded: 6800 rpm
